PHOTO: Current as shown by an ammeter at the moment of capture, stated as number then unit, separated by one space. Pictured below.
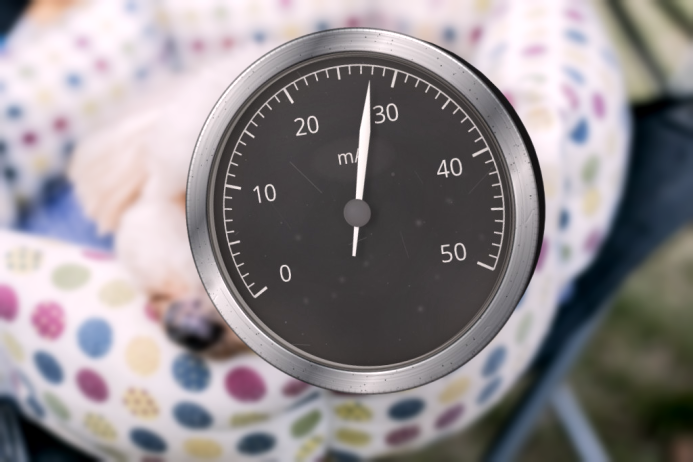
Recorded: 28 mA
